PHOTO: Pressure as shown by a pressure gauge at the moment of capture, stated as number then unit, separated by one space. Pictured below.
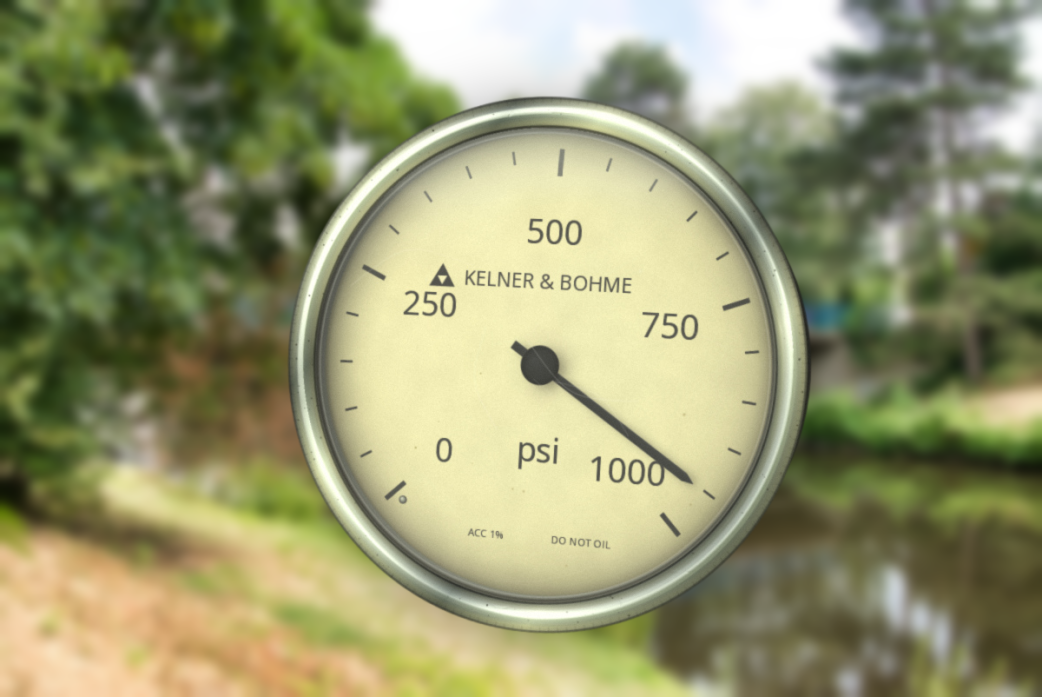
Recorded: 950 psi
